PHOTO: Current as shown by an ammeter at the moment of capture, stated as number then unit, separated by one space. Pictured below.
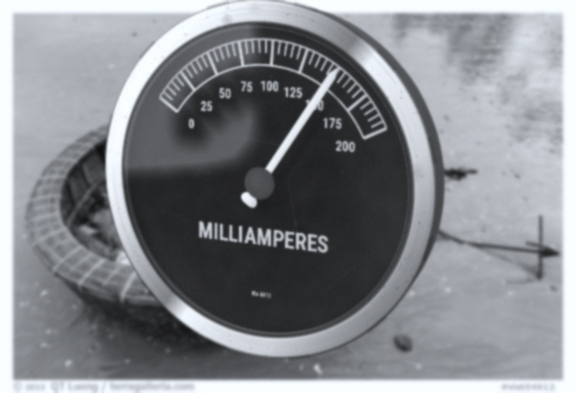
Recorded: 150 mA
